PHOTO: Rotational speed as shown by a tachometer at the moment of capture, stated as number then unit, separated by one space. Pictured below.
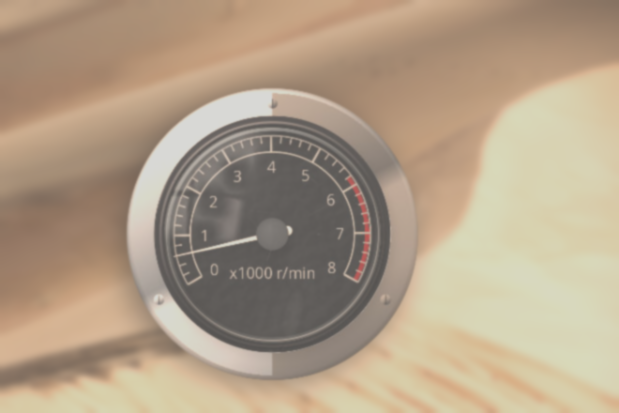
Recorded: 600 rpm
